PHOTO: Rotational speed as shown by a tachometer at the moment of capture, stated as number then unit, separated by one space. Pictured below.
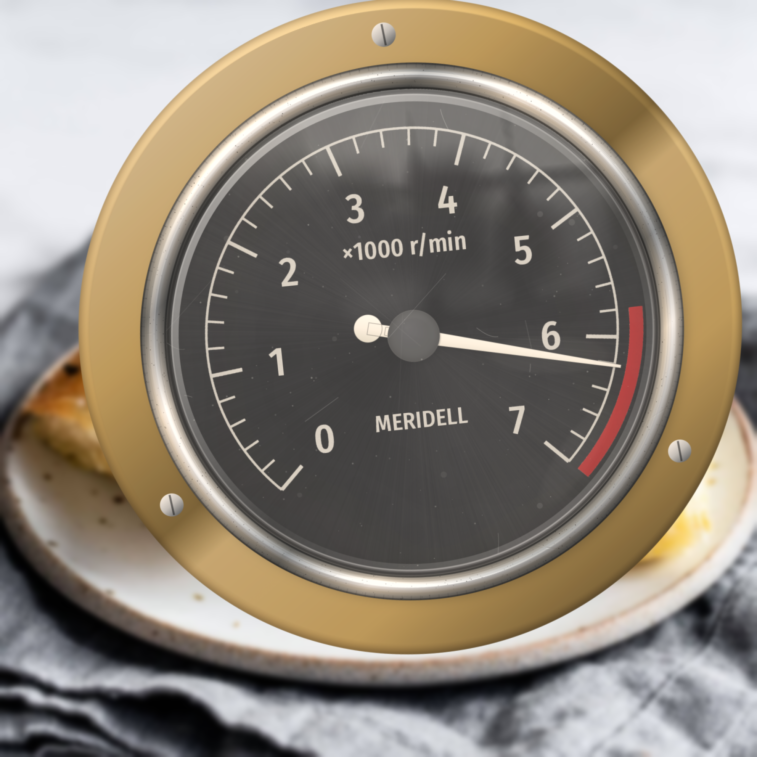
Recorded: 6200 rpm
